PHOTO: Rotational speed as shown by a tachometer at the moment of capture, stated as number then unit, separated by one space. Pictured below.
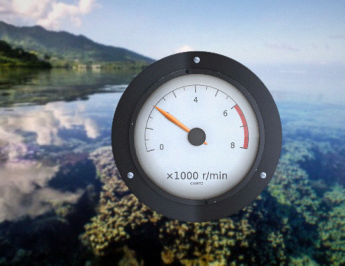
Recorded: 2000 rpm
